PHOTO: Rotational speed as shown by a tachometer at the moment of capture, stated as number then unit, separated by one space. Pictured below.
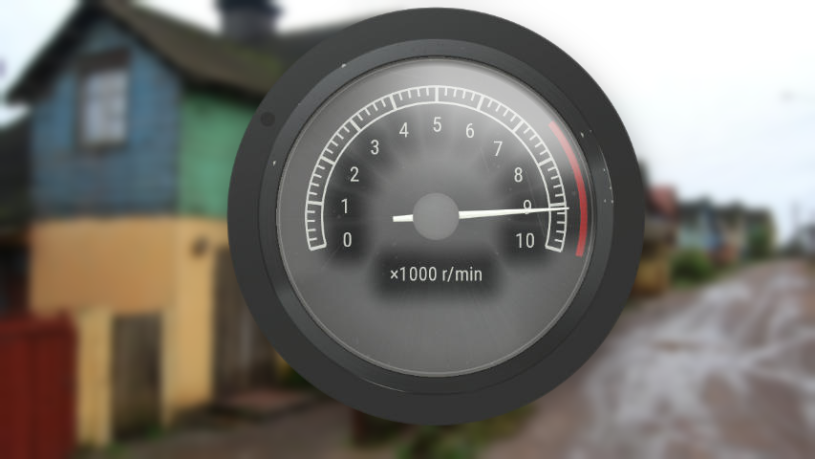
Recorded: 9100 rpm
